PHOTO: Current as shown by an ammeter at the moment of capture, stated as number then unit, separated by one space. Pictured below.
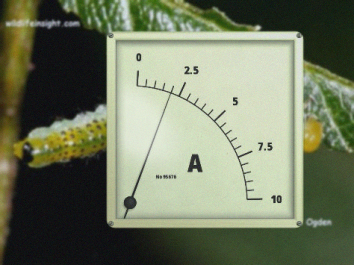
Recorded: 2 A
